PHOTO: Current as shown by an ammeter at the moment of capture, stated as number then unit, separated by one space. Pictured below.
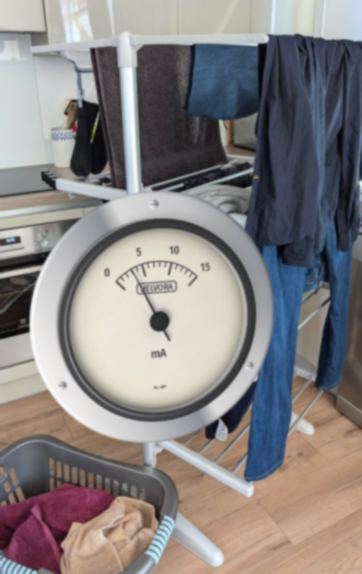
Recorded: 3 mA
